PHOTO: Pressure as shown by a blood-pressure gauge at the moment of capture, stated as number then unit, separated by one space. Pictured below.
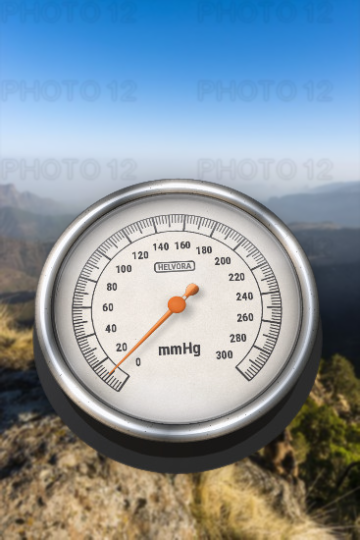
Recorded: 10 mmHg
